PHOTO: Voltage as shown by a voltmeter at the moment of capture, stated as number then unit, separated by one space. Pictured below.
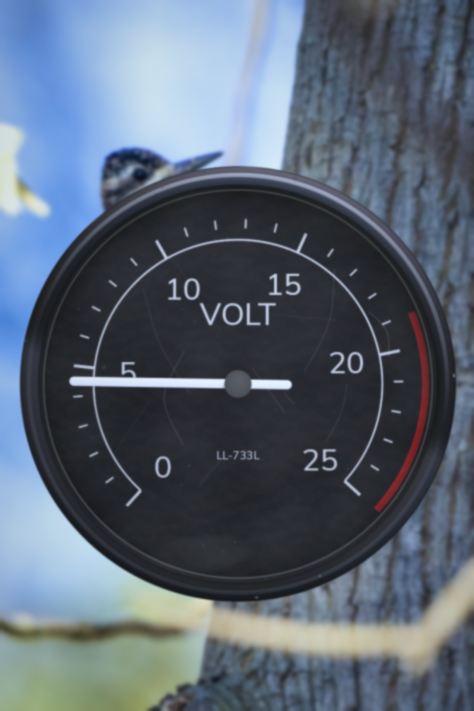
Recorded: 4.5 V
